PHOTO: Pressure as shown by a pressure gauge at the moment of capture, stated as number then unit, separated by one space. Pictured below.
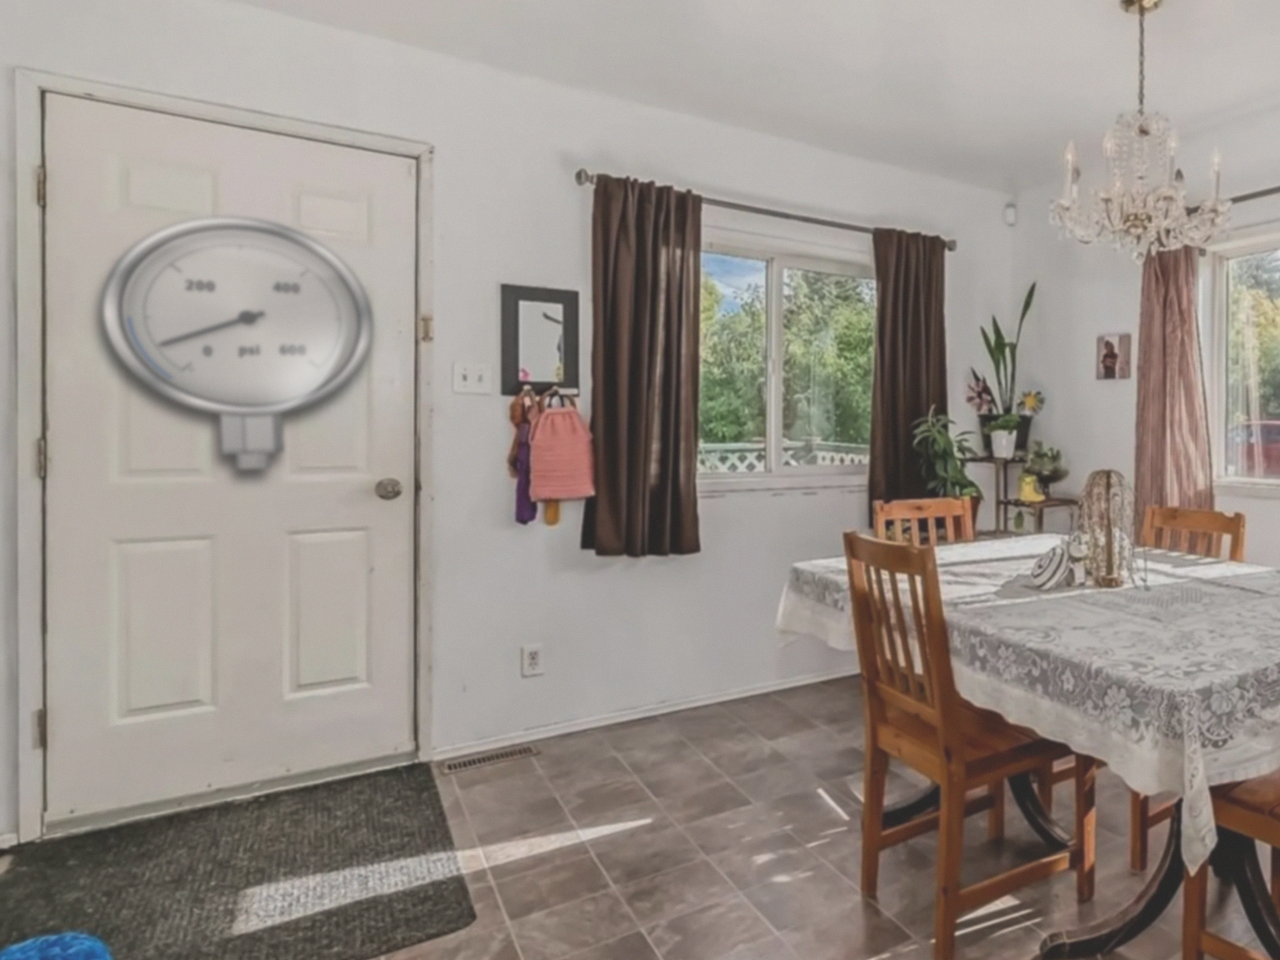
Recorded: 50 psi
